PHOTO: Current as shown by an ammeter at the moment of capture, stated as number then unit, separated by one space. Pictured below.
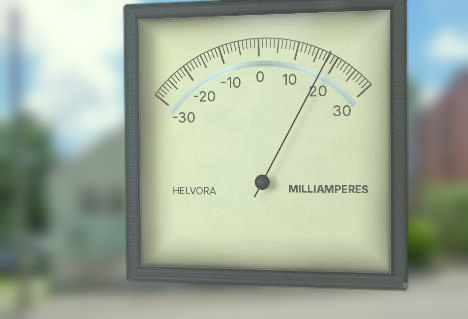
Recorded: 18 mA
